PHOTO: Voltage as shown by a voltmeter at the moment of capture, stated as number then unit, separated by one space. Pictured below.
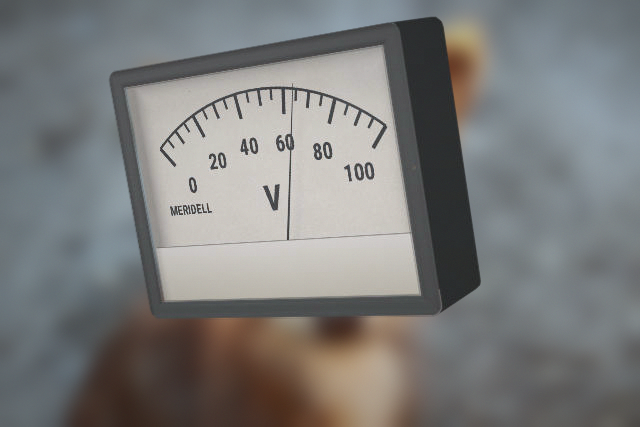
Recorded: 65 V
